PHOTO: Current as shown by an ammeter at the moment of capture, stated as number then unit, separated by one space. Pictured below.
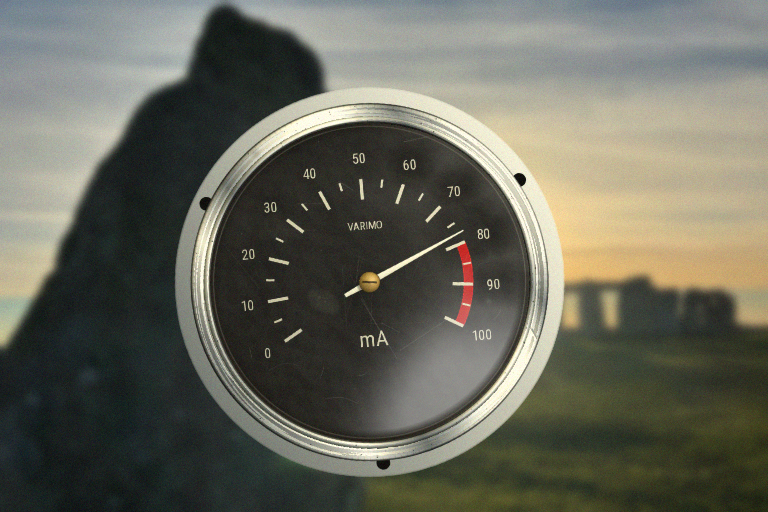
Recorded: 77.5 mA
